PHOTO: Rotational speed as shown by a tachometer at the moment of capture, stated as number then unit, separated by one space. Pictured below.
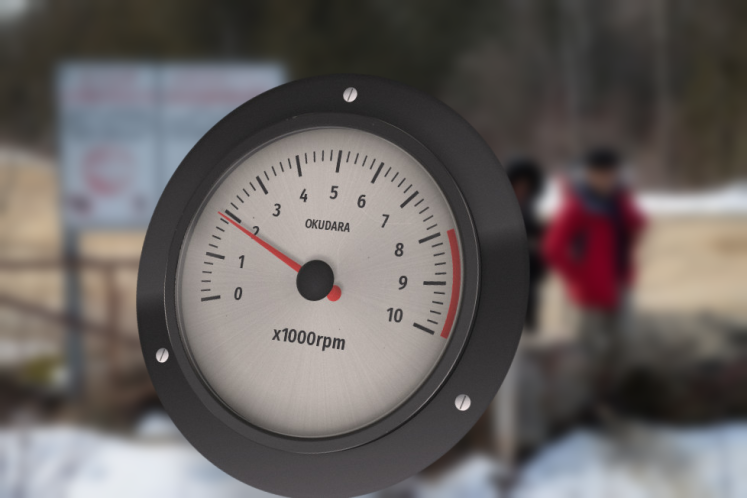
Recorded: 1900 rpm
